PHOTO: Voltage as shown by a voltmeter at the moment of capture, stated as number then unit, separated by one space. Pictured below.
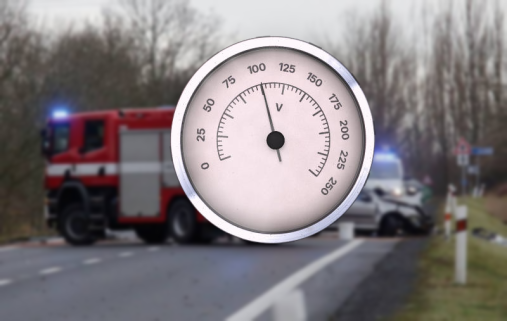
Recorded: 100 V
